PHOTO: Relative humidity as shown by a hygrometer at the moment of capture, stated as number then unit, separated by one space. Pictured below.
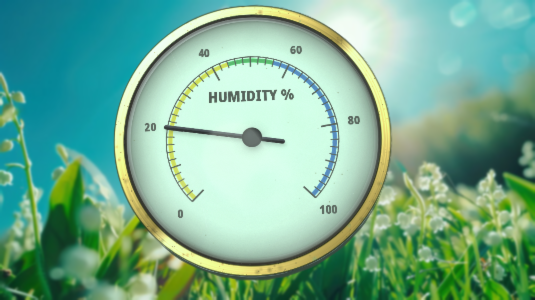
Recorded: 20 %
